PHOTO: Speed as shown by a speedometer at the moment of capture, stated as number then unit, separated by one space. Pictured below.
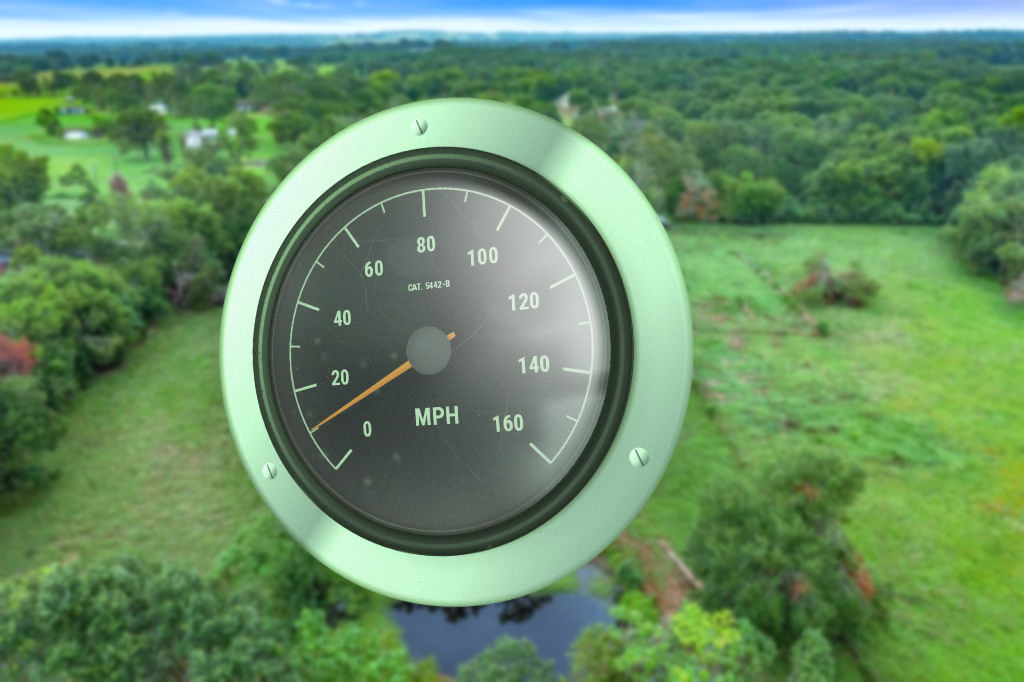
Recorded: 10 mph
